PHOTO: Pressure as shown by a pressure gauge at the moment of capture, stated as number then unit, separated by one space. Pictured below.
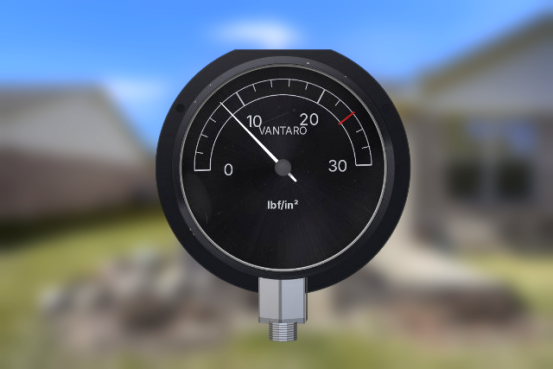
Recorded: 8 psi
